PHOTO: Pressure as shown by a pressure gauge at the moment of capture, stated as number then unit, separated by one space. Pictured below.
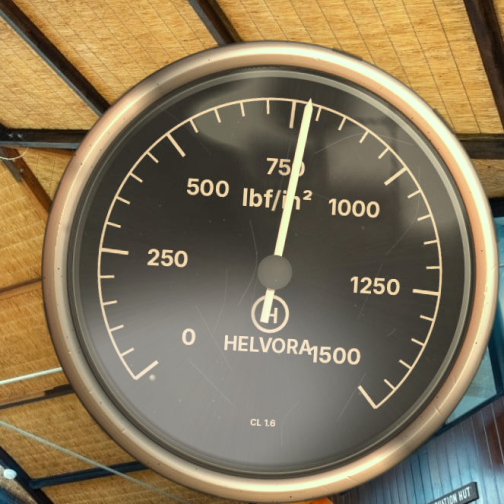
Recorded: 775 psi
